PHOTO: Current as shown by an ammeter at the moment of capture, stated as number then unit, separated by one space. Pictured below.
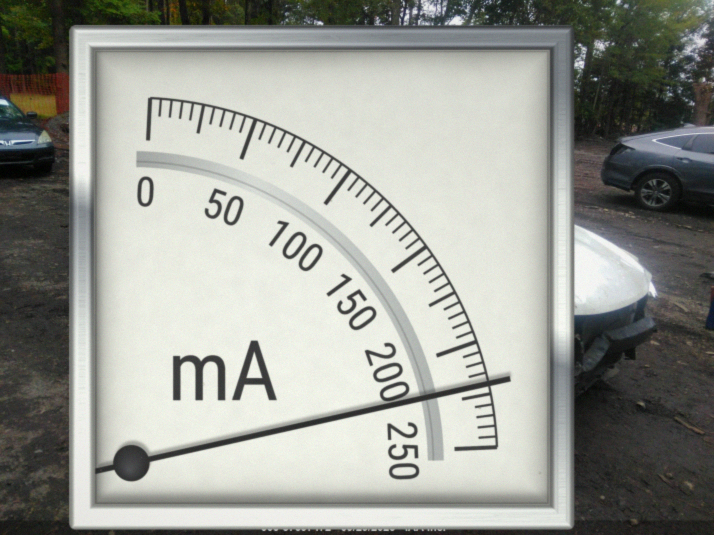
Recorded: 220 mA
